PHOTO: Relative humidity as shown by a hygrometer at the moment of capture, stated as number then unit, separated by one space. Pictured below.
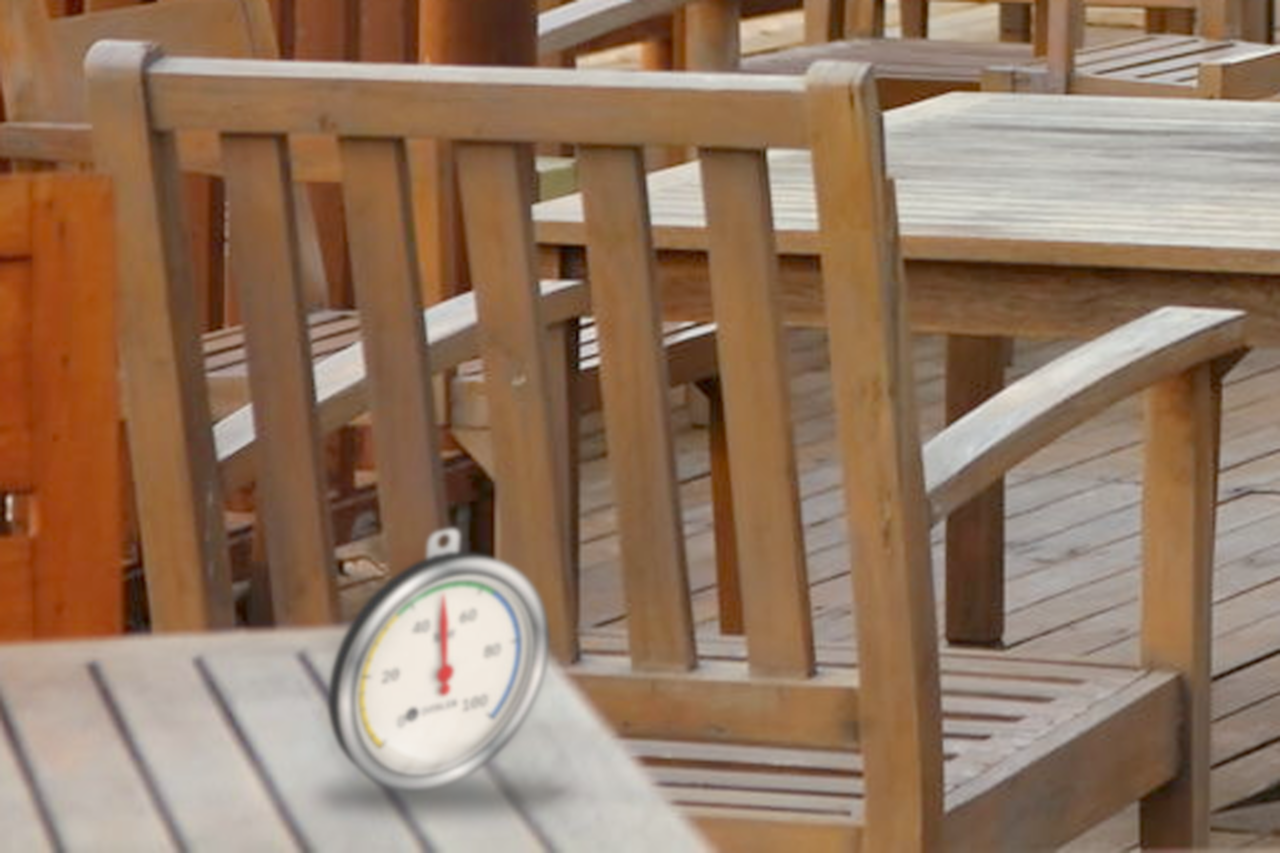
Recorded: 48 %
